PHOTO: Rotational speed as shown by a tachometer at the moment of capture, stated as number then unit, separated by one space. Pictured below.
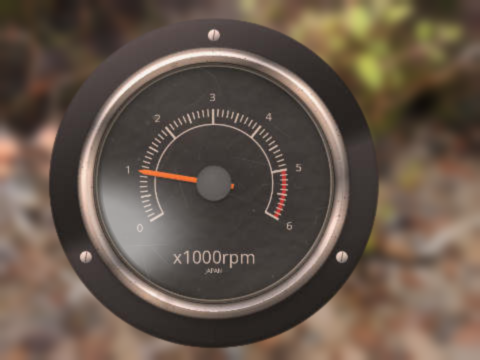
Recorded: 1000 rpm
